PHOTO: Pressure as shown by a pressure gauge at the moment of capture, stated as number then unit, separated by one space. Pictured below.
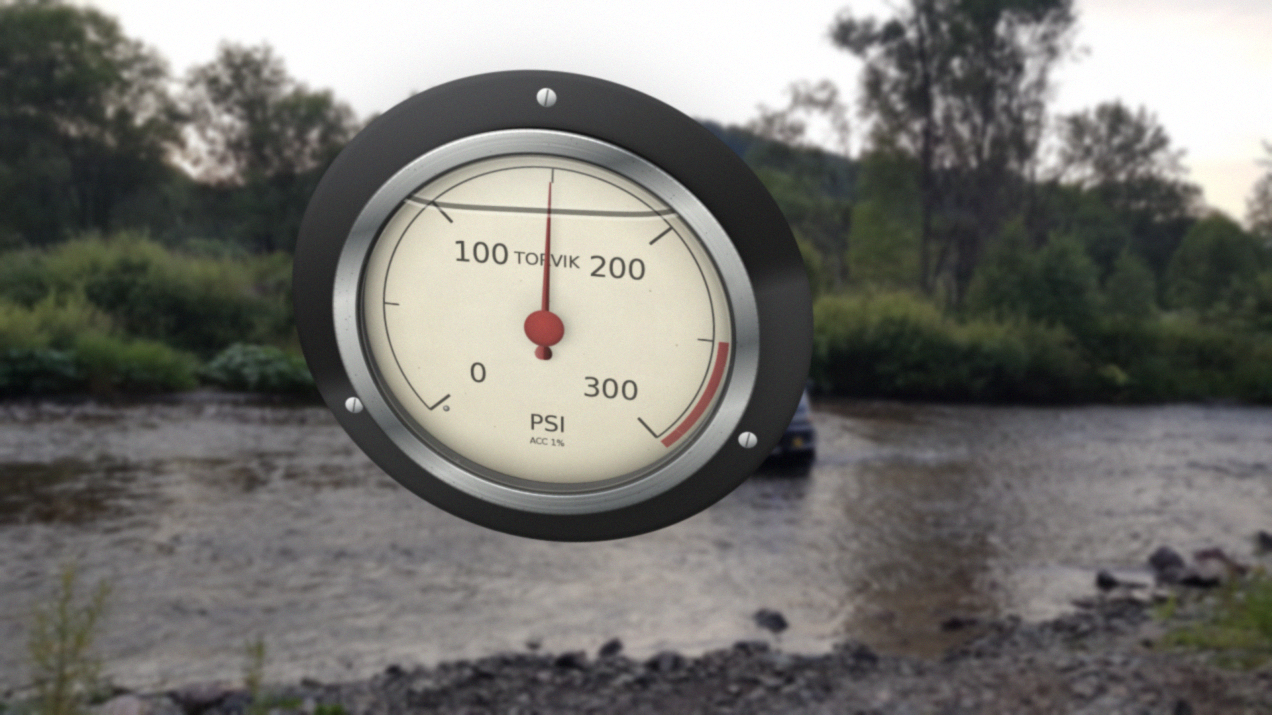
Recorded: 150 psi
